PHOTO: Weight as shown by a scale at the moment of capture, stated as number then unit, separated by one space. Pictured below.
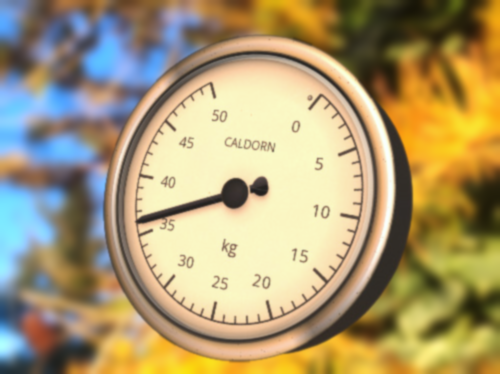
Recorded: 36 kg
